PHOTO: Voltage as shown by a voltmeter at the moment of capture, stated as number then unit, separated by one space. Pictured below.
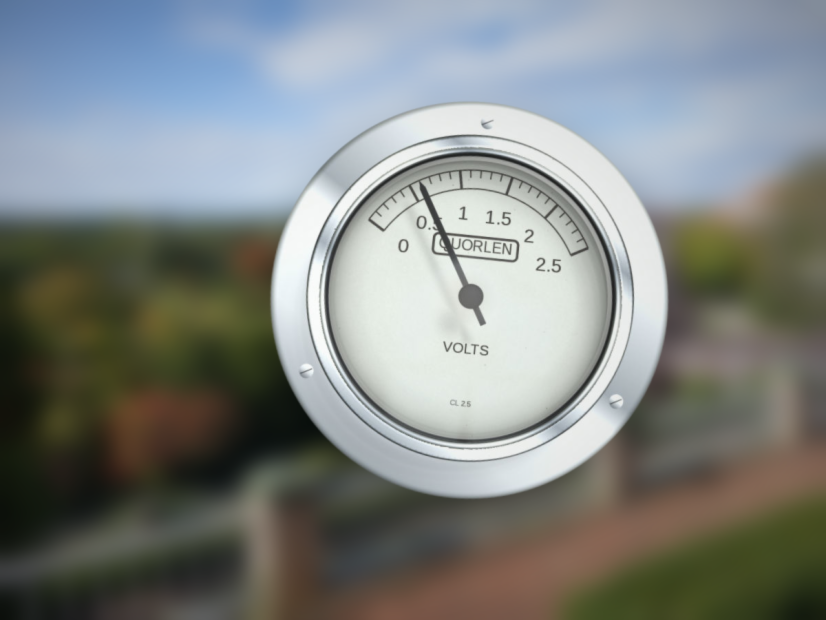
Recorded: 0.6 V
